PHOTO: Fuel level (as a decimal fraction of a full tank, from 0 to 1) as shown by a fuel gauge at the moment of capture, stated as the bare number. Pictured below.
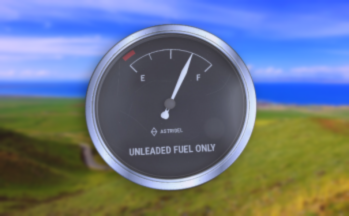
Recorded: 0.75
